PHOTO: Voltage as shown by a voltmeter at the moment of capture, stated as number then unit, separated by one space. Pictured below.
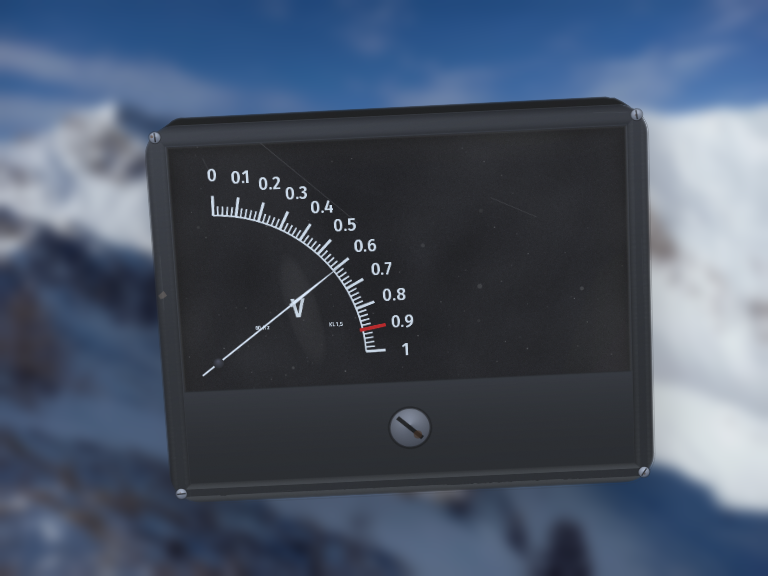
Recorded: 0.6 V
